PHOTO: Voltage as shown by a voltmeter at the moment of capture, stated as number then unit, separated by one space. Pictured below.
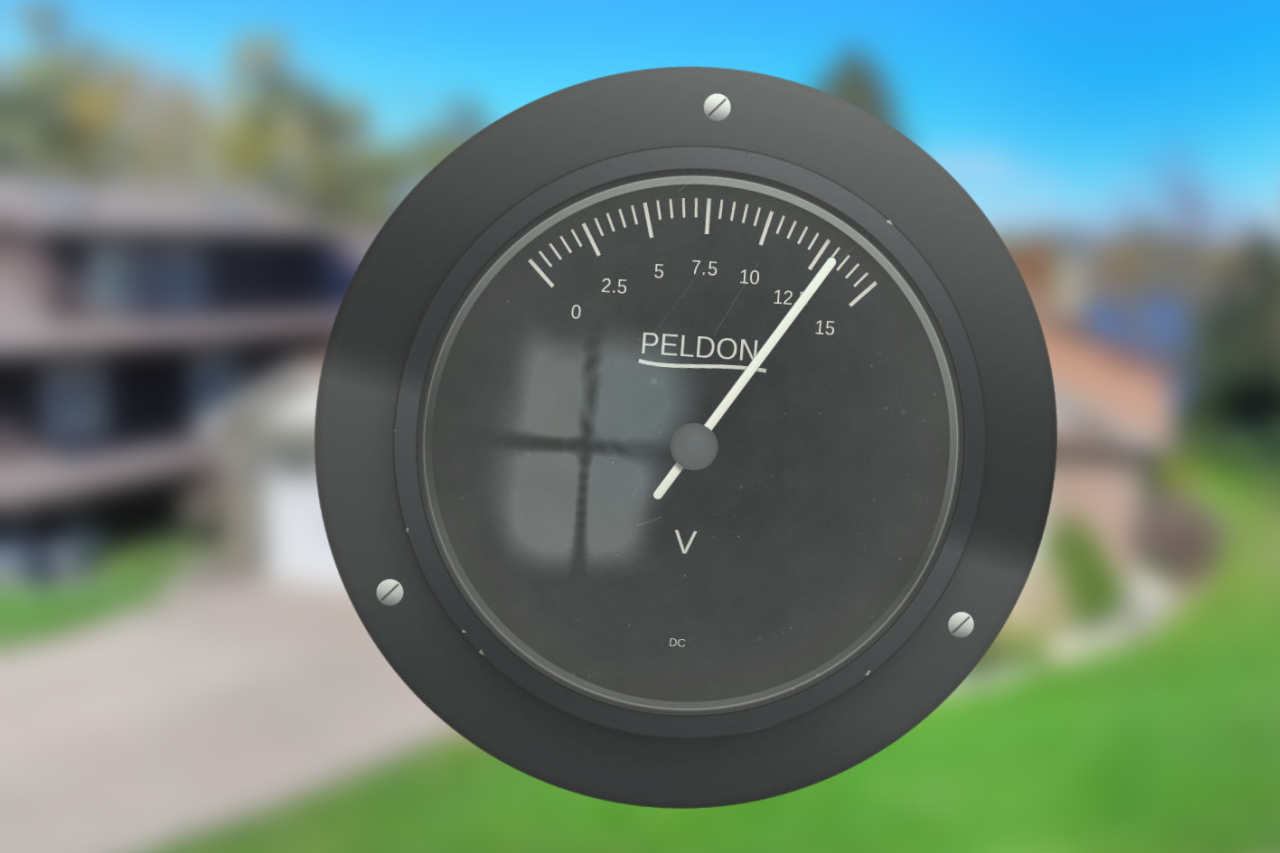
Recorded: 13 V
